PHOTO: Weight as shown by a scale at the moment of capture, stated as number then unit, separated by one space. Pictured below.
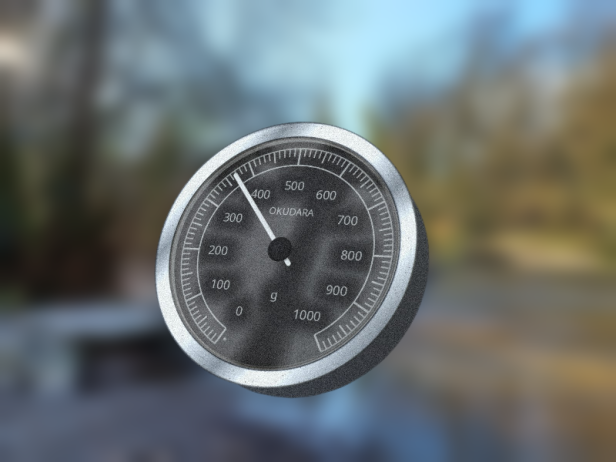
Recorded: 370 g
